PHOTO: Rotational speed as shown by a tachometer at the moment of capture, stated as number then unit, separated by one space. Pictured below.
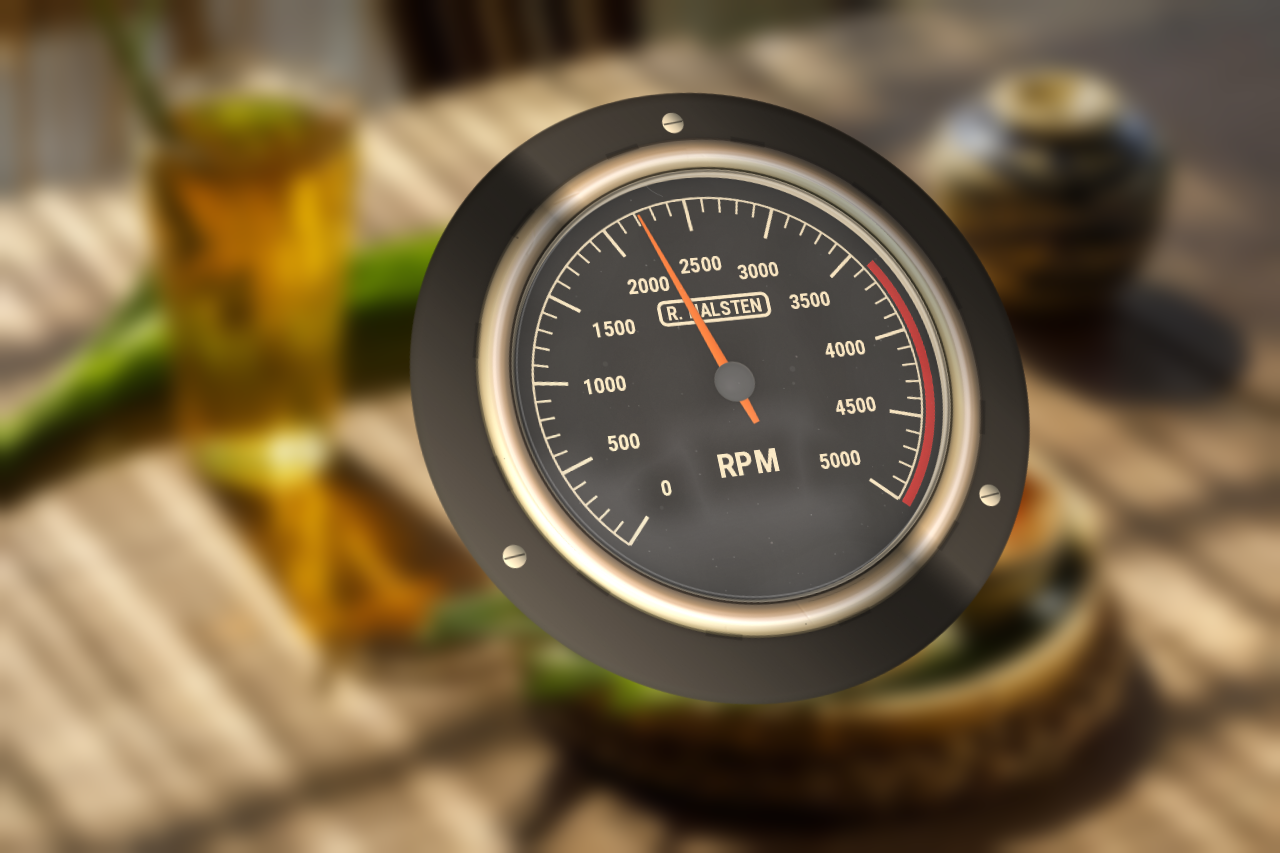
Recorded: 2200 rpm
